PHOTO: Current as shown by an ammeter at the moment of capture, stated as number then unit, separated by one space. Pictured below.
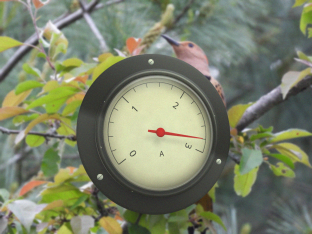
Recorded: 2.8 A
